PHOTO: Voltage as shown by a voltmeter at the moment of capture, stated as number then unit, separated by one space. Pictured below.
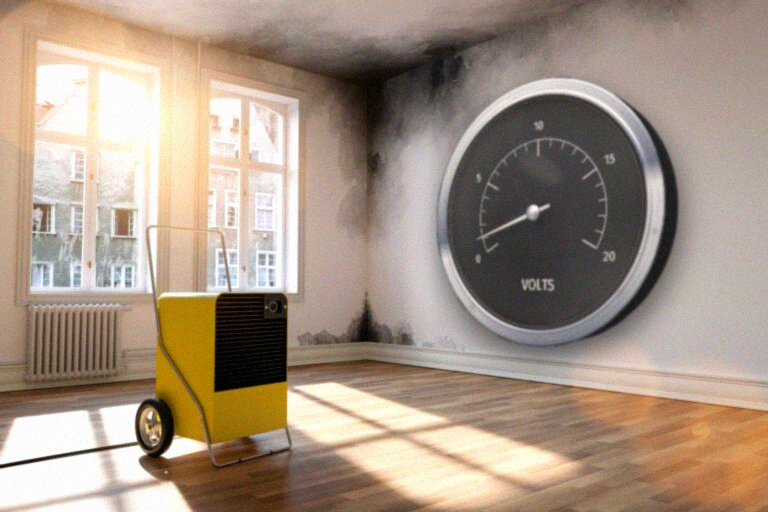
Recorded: 1 V
